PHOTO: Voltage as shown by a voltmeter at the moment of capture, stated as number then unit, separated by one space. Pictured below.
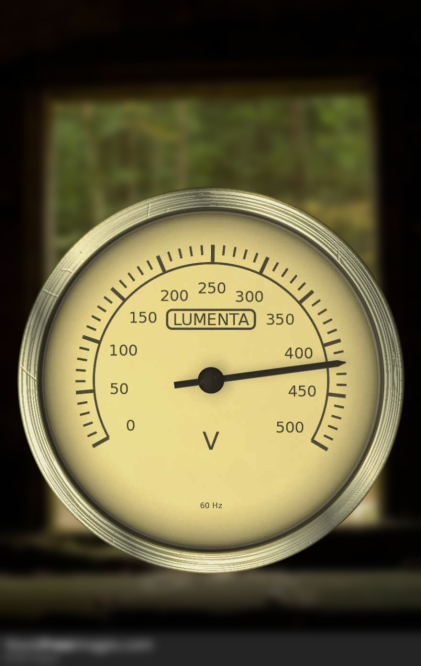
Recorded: 420 V
